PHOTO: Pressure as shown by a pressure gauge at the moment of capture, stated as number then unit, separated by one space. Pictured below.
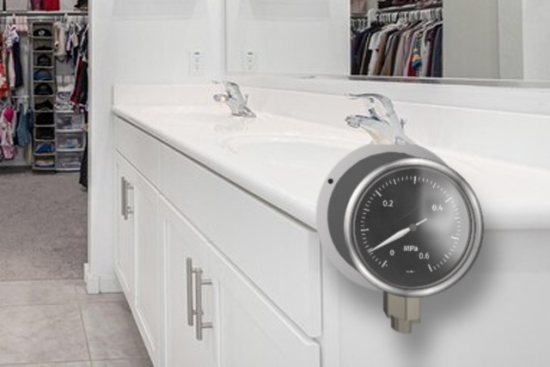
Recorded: 0.05 MPa
